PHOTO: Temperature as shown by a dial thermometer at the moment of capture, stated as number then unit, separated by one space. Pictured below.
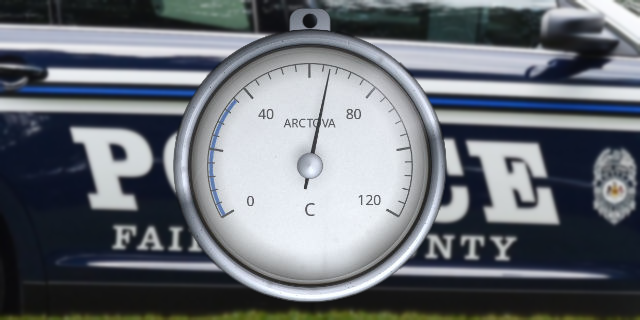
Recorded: 66 °C
